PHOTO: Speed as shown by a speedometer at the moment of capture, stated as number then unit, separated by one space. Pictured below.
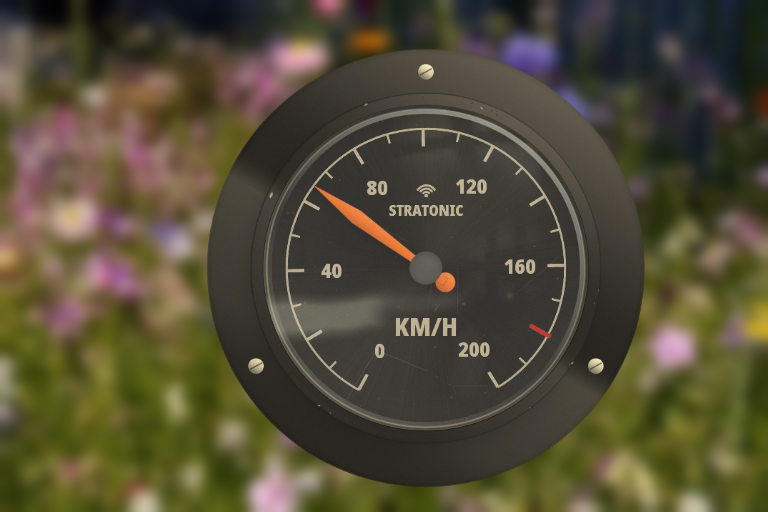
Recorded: 65 km/h
